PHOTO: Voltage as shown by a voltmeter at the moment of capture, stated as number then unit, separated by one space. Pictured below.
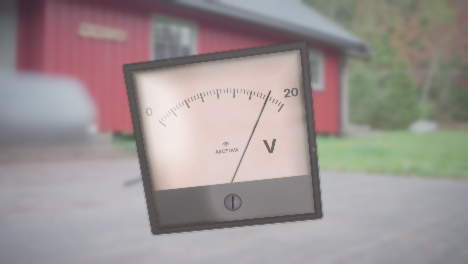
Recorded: 17.5 V
